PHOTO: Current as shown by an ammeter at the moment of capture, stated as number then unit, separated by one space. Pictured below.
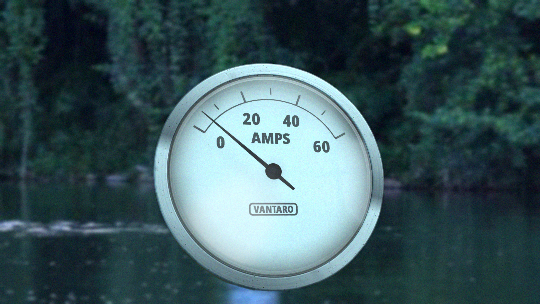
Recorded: 5 A
